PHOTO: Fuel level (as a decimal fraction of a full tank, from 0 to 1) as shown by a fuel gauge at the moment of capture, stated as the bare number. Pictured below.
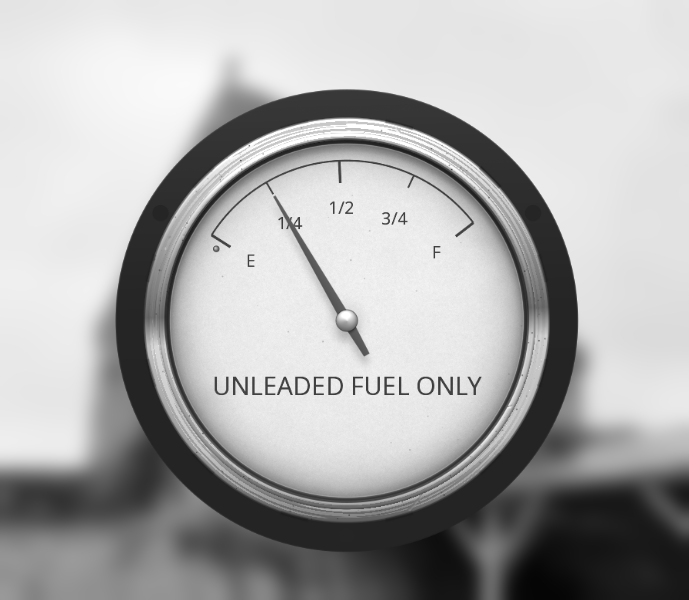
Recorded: 0.25
